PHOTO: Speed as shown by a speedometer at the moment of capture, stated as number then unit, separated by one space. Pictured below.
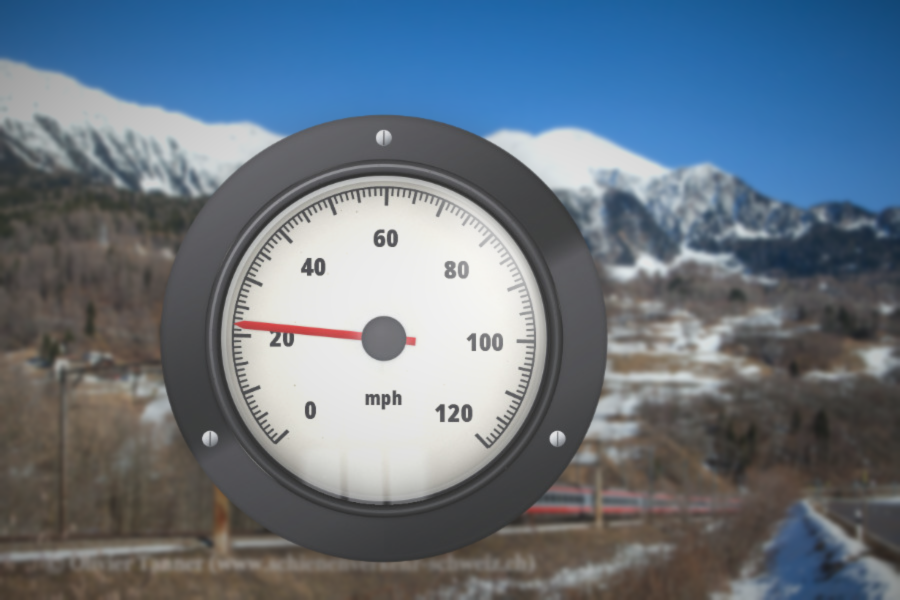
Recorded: 22 mph
